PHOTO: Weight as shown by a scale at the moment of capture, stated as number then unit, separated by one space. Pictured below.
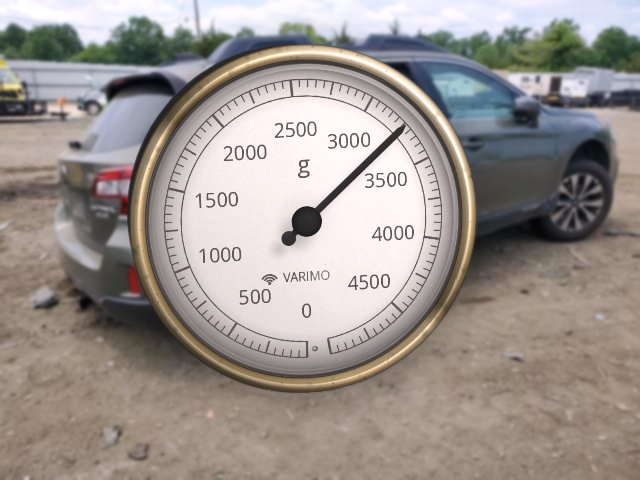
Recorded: 3250 g
